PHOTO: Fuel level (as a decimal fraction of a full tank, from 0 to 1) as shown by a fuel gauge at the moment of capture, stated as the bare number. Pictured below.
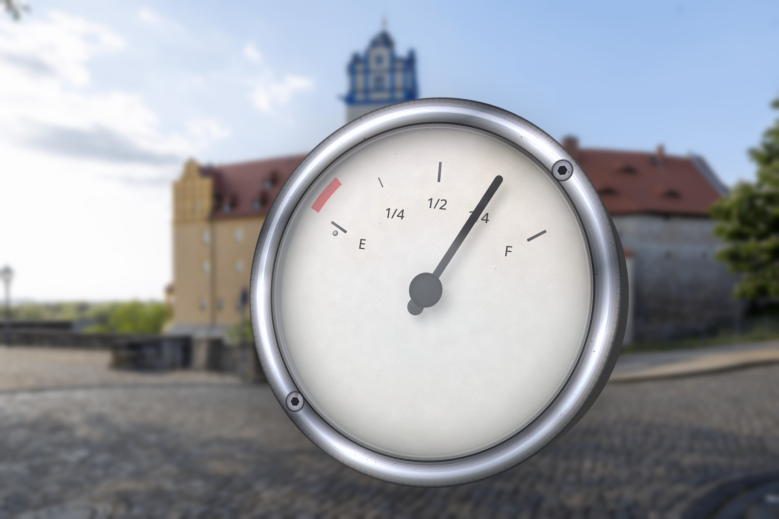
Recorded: 0.75
